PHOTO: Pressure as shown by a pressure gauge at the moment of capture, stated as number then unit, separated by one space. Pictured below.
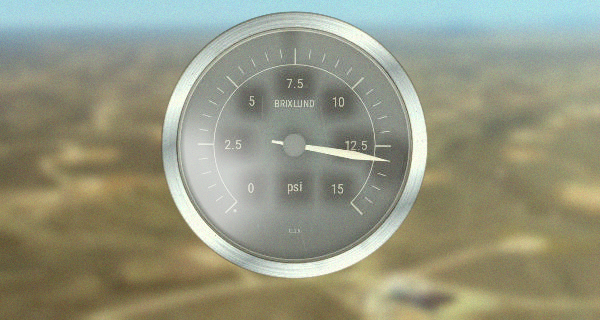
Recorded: 13 psi
